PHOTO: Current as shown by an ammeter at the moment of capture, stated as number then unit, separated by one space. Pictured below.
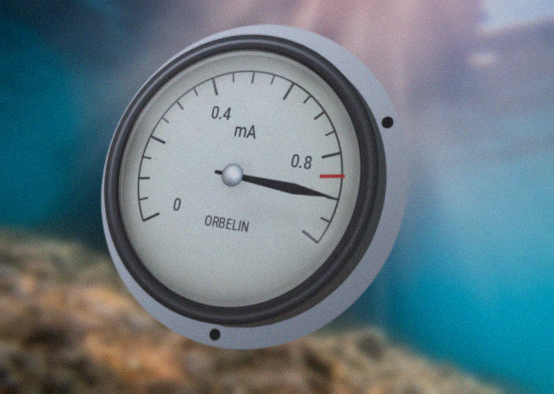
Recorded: 0.9 mA
